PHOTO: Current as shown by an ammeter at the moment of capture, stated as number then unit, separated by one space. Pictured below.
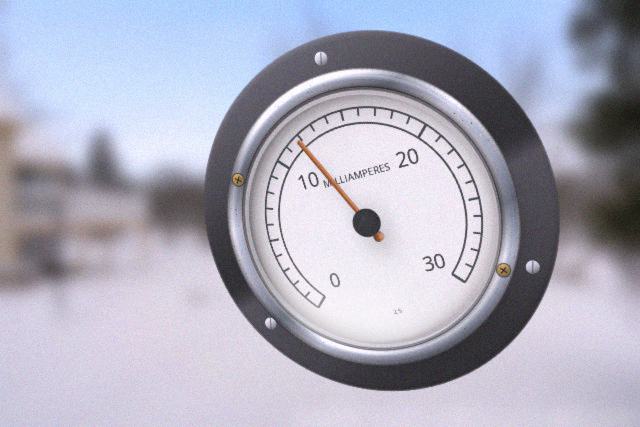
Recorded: 12 mA
